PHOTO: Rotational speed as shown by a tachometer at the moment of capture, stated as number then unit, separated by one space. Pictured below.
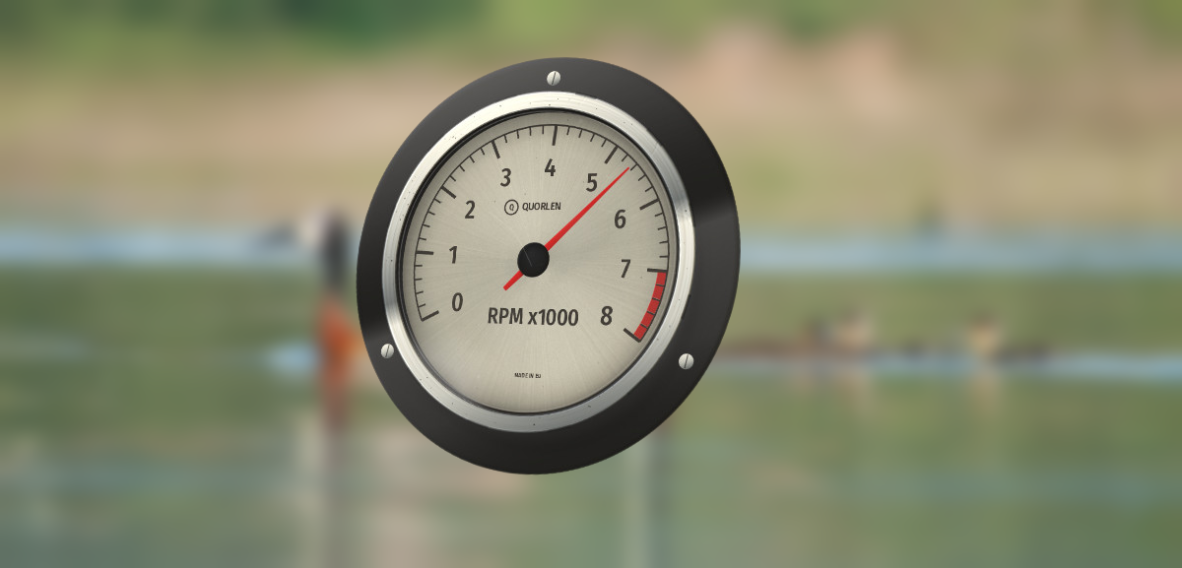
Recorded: 5400 rpm
